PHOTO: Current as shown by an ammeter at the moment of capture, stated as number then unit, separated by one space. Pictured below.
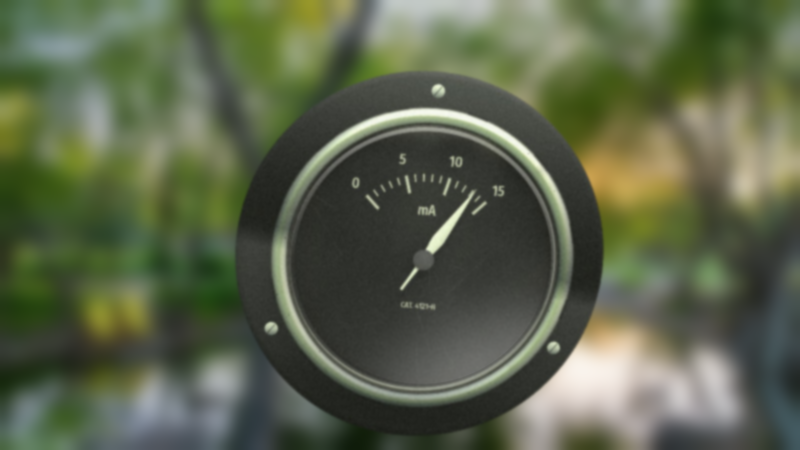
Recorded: 13 mA
